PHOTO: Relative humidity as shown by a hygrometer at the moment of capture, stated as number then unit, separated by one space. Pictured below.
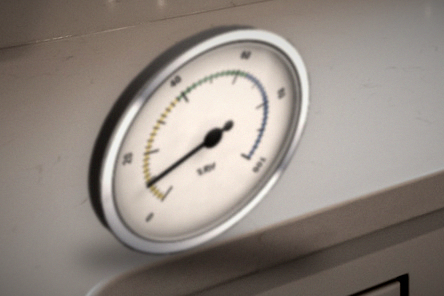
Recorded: 10 %
